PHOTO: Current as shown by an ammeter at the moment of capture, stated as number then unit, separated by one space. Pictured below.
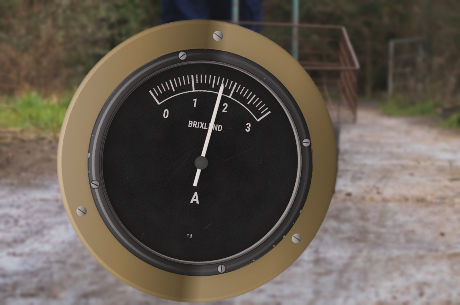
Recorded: 1.7 A
